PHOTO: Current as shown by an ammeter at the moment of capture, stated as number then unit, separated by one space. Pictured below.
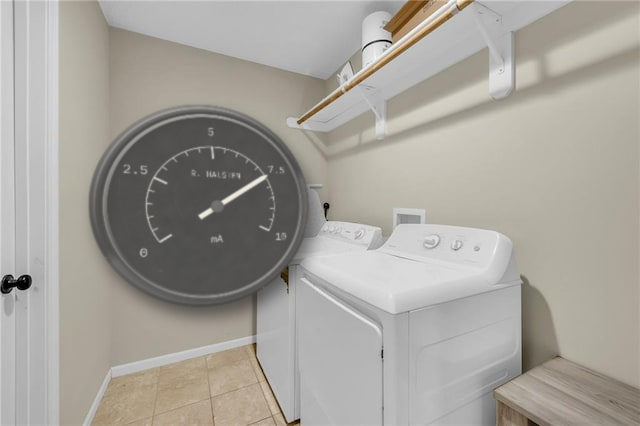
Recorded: 7.5 mA
